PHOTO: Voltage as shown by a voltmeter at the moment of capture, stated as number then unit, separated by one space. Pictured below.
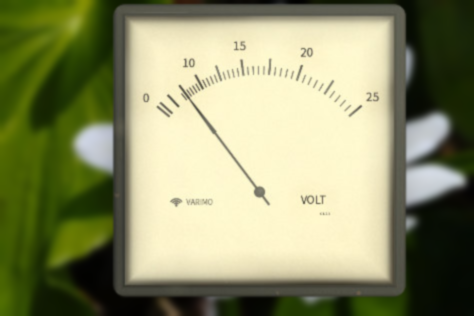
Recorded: 7.5 V
